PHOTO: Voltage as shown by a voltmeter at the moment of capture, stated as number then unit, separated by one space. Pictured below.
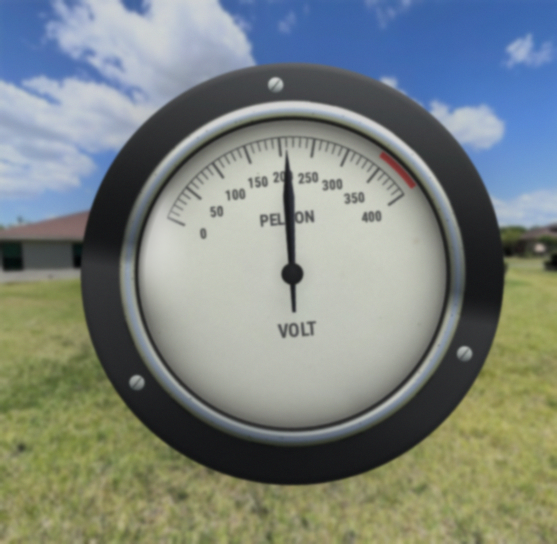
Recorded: 210 V
